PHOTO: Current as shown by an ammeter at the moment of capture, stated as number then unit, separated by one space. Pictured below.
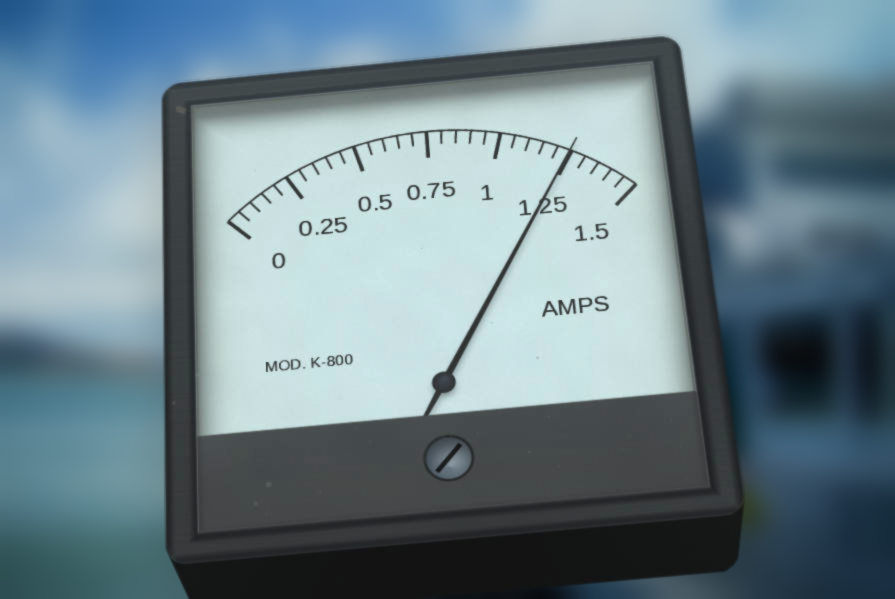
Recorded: 1.25 A
